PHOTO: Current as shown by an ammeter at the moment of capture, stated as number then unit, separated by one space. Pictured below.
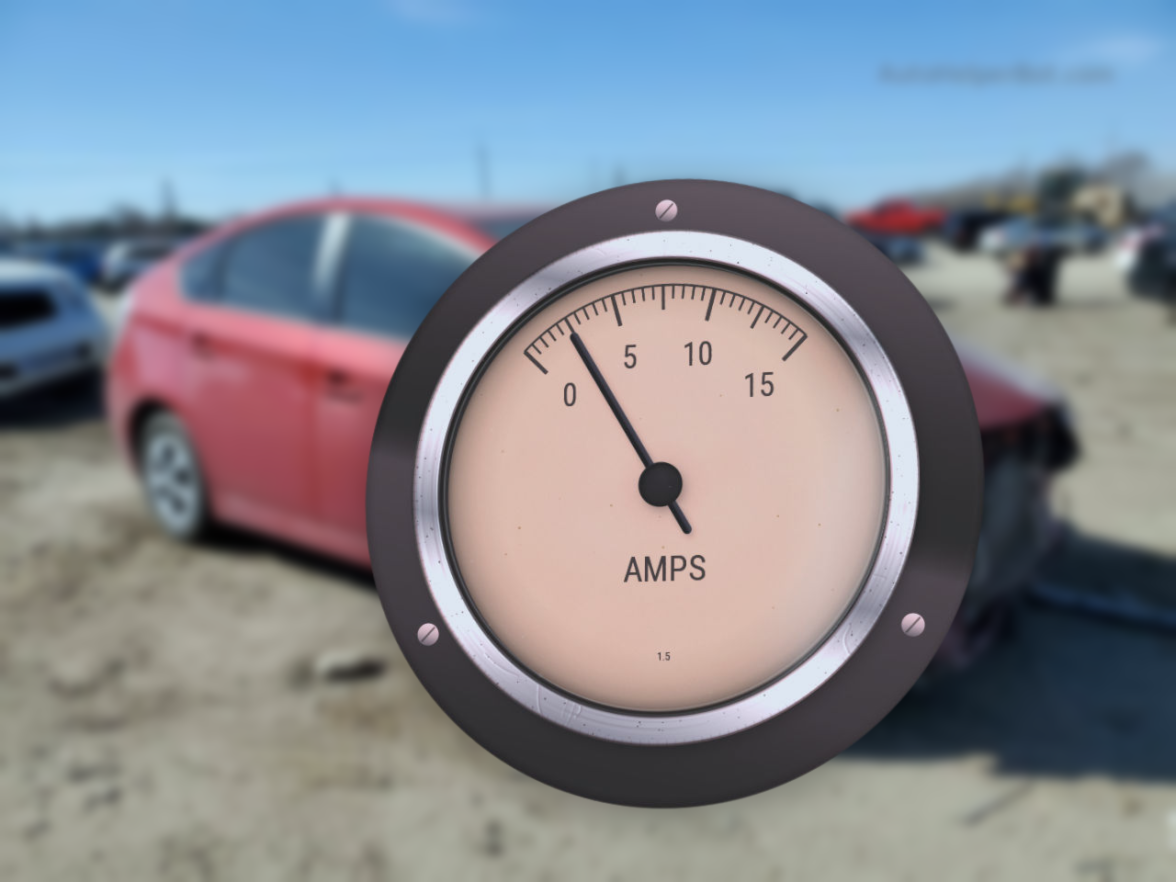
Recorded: 2.5 A
